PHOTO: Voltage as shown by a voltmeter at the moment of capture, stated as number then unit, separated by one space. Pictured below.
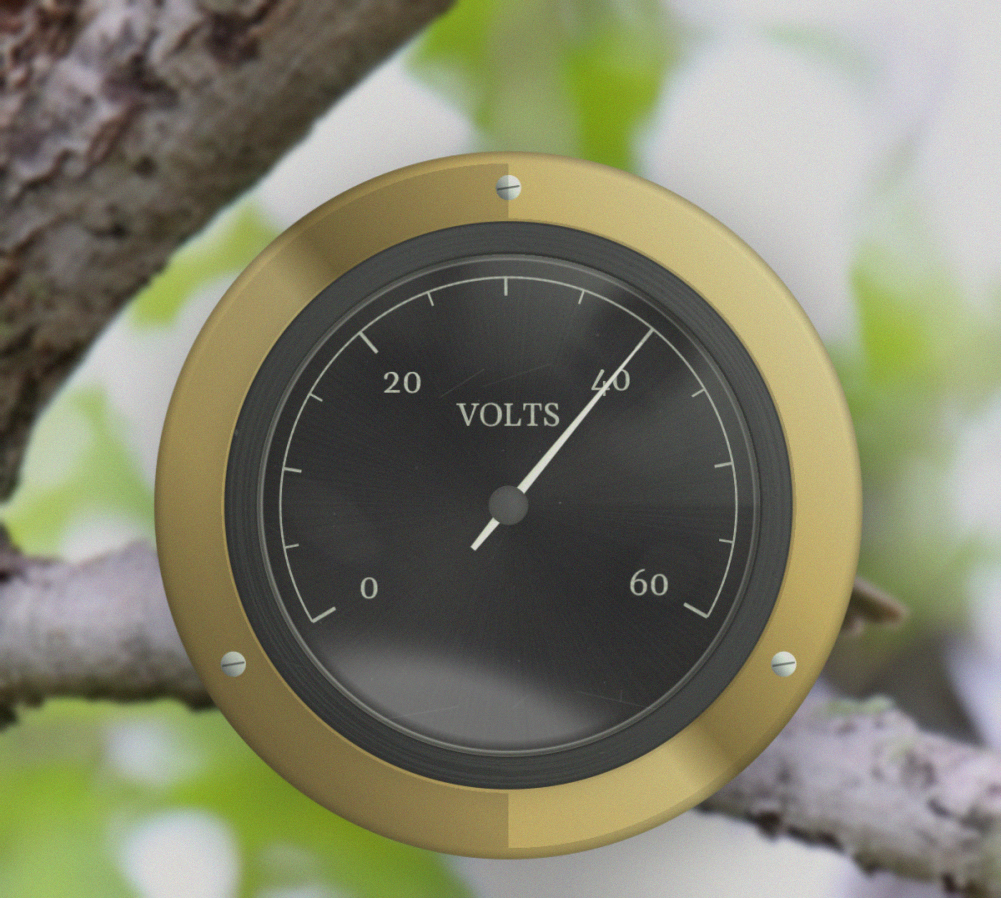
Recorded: 40 V
